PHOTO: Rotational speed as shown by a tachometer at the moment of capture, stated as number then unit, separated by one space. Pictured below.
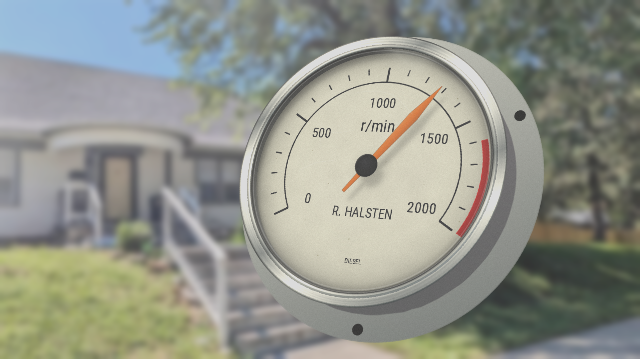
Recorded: 1300 rpm
